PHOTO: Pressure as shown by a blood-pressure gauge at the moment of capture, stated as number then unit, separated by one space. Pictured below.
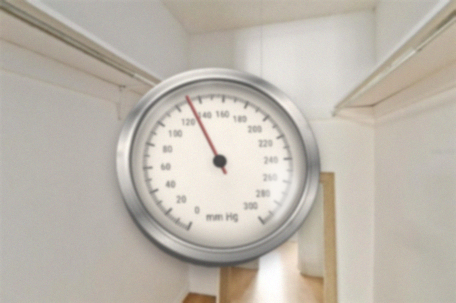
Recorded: 130 mmHg
